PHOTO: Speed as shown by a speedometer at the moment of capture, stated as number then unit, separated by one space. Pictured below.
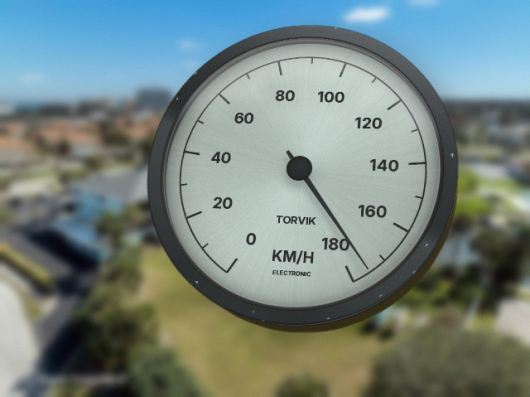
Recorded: 175 km/h
